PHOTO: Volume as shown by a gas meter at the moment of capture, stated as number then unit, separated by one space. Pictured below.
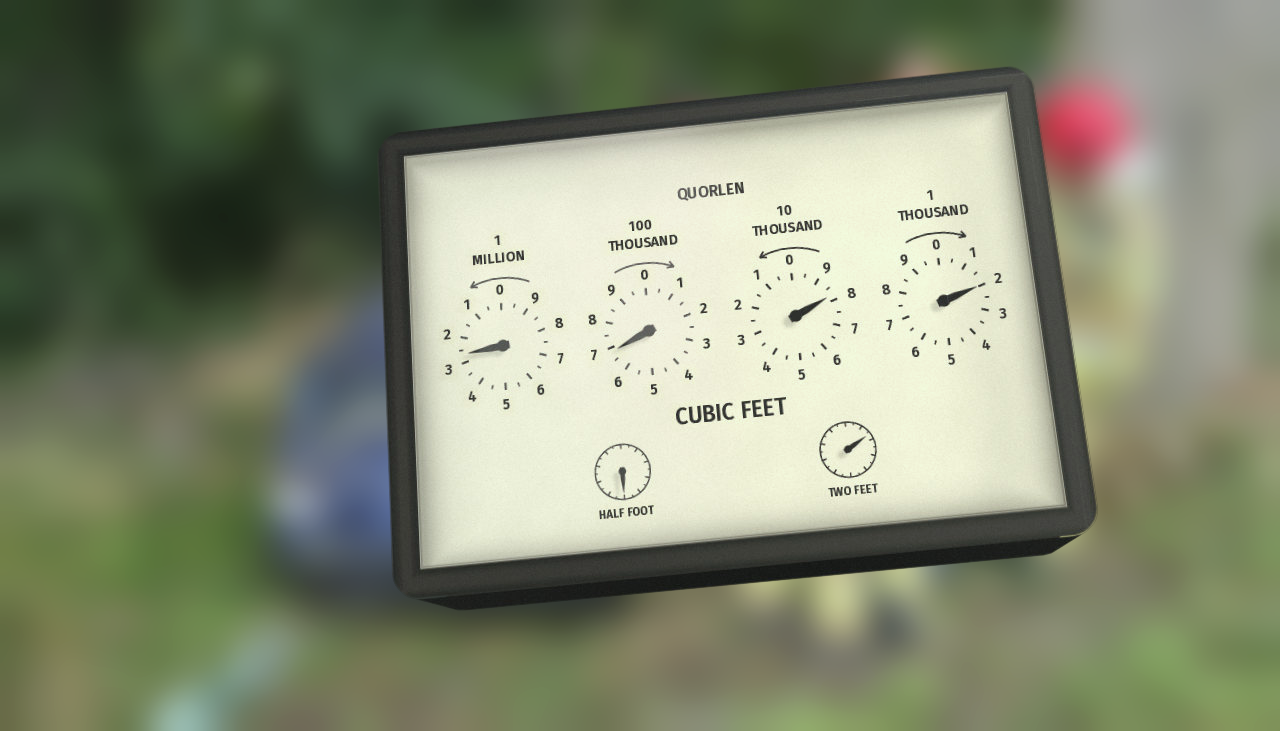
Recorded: 268200 ft³
